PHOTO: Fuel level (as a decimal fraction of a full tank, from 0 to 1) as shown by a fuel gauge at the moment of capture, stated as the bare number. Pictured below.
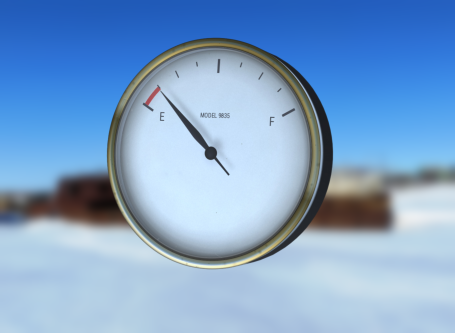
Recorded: 0.125
